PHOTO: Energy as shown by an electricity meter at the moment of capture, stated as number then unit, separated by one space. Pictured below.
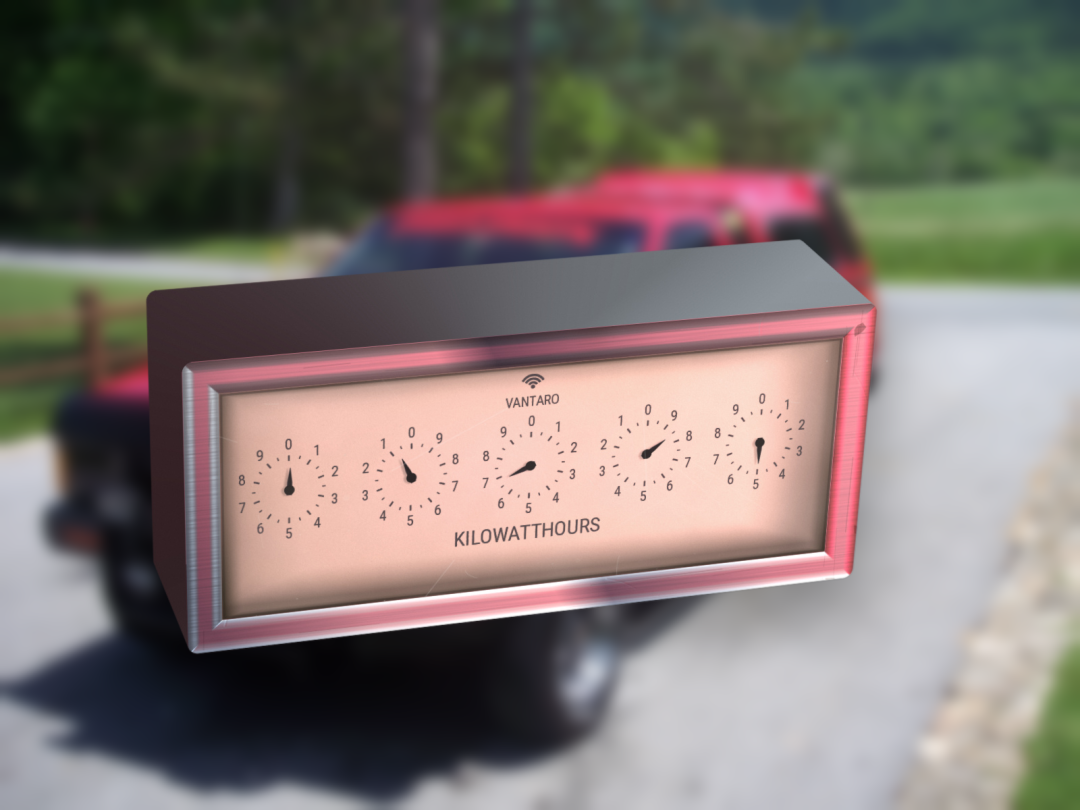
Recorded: 685 kWh
